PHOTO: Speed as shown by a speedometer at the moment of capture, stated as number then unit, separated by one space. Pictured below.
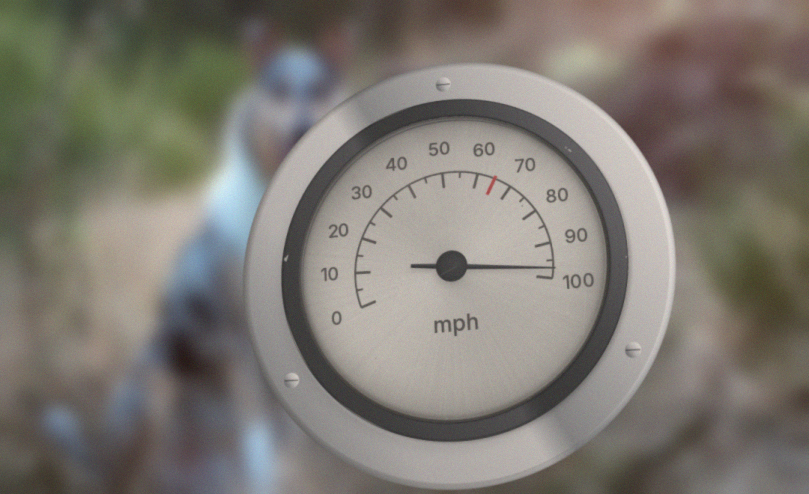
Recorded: 97.5 mph
